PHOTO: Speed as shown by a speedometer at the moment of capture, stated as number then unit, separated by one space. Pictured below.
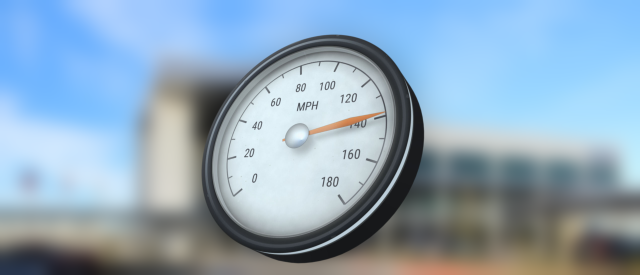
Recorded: 140 mph
